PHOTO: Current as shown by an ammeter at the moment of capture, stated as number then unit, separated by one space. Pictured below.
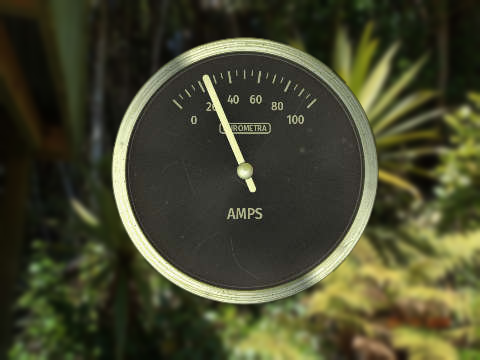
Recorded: 25 A
